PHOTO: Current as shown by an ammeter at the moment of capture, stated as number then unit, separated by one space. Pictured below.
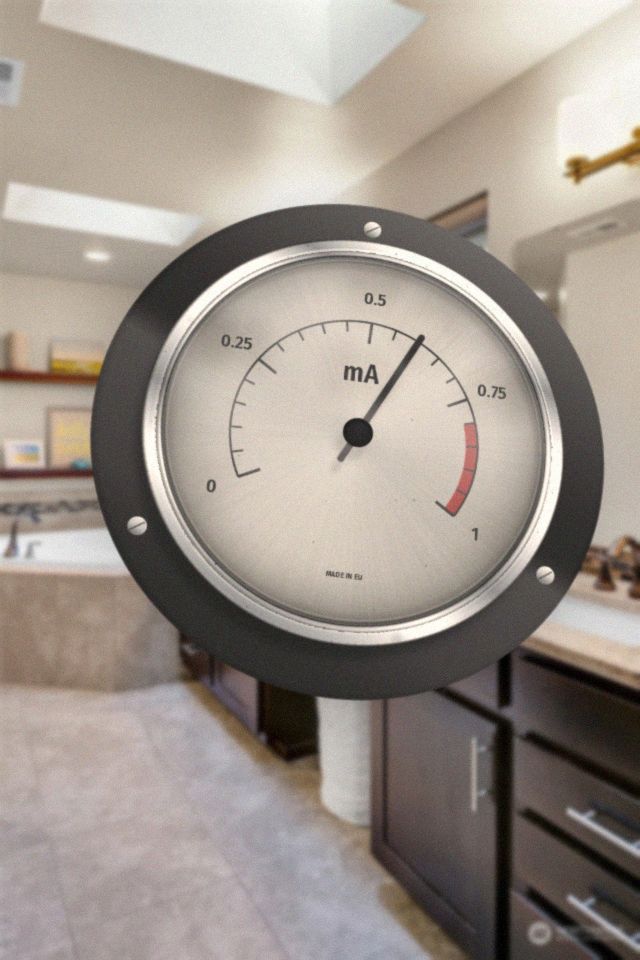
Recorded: 0.6 mA
